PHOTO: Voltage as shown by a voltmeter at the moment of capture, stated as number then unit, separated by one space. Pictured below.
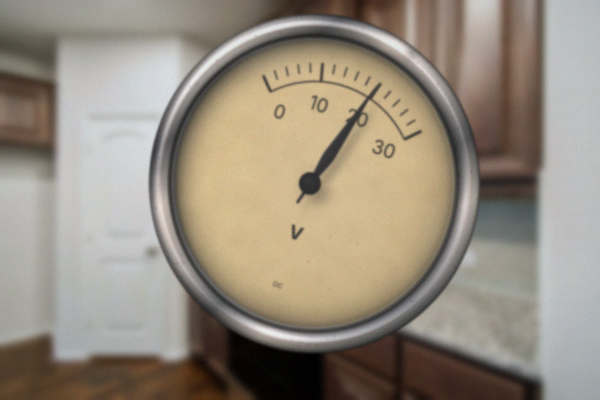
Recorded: 20 V
